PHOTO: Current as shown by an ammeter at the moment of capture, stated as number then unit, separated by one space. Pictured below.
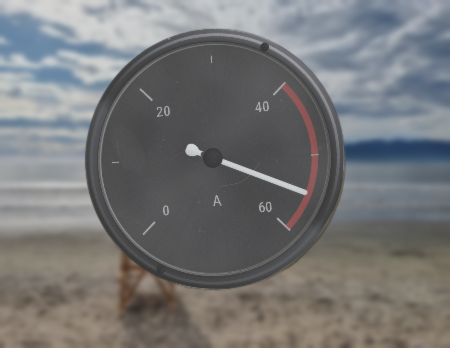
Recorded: 55 A
